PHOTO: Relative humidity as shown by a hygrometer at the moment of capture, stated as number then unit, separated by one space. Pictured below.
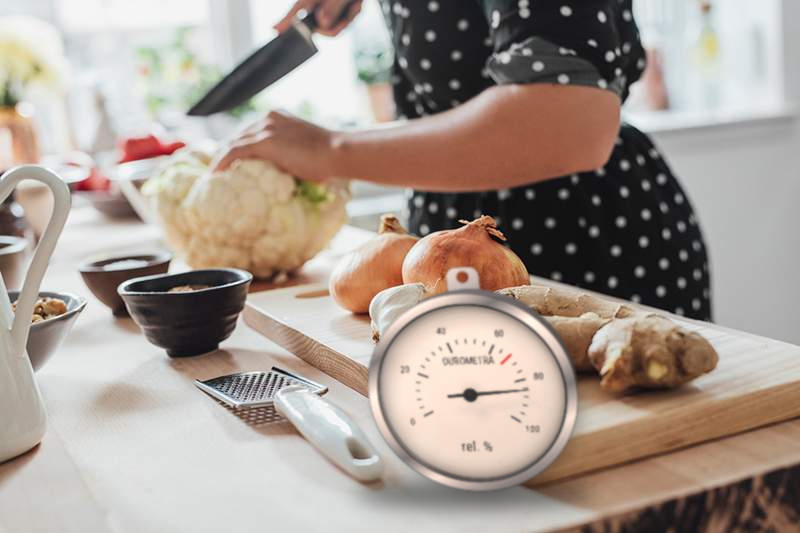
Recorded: 84 %
